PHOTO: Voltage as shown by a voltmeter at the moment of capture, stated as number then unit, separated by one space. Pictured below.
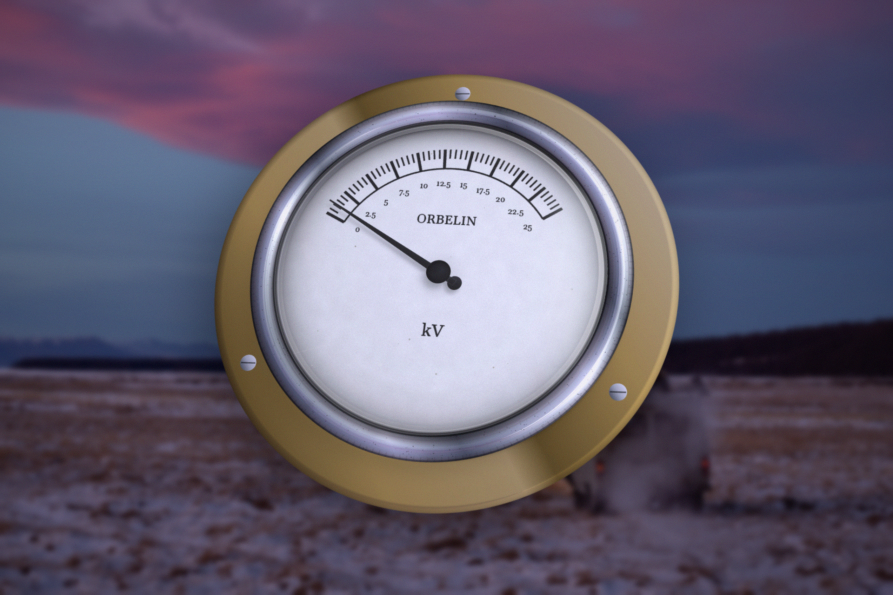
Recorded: 1 kV
